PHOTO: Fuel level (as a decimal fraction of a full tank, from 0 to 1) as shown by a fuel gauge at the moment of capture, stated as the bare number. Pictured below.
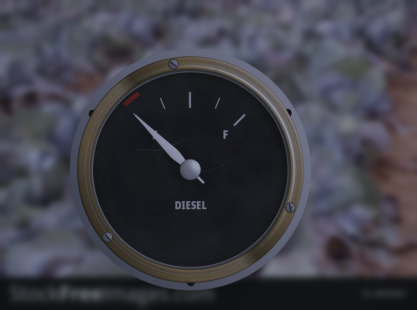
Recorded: 0
